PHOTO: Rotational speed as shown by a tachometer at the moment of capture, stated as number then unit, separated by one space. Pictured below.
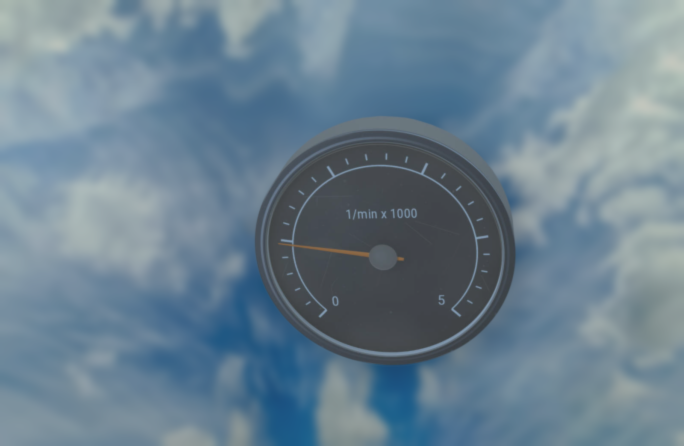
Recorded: 1000 rpm
